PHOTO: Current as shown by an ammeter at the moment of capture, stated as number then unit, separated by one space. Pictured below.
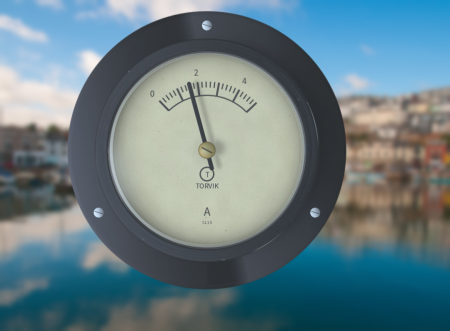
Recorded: 1.6 A
